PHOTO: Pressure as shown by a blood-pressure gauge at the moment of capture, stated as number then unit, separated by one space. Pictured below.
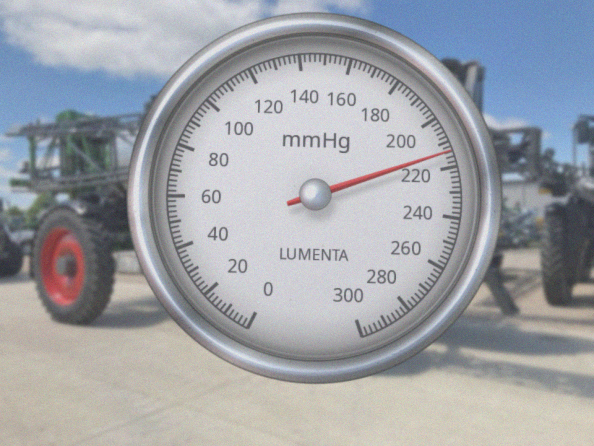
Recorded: 214 mmHg
